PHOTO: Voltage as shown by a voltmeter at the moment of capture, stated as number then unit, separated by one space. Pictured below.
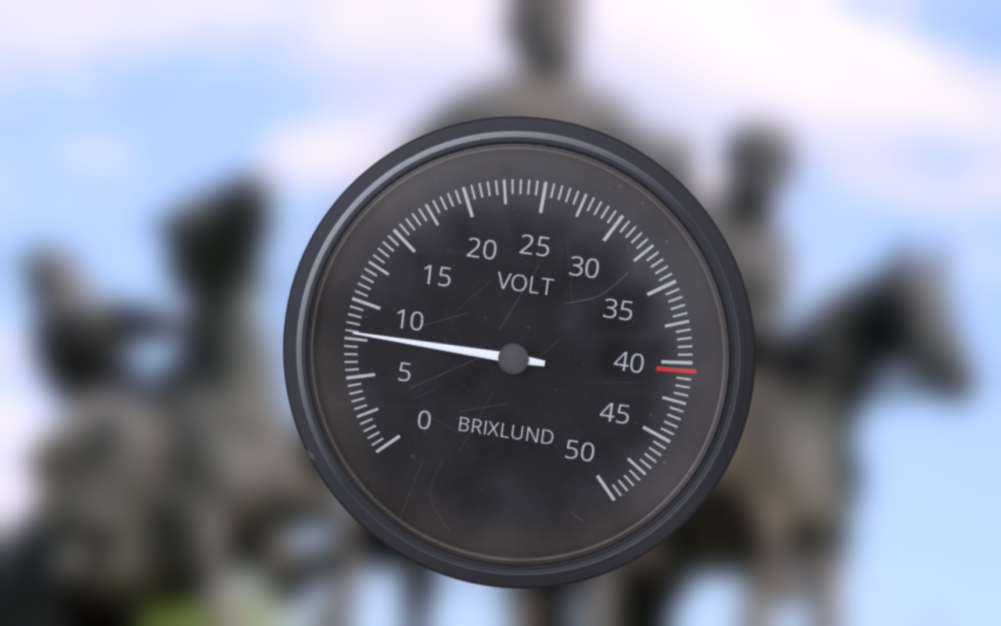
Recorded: 8 V
